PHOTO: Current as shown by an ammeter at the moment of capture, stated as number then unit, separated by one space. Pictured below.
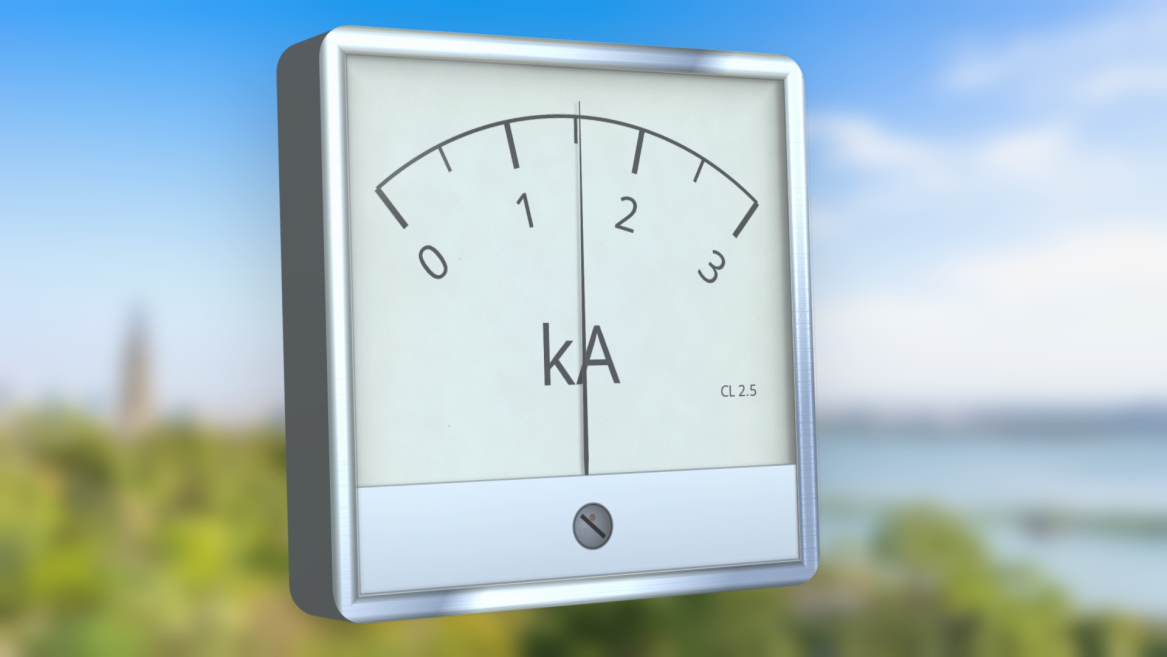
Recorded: 1.5 kA
